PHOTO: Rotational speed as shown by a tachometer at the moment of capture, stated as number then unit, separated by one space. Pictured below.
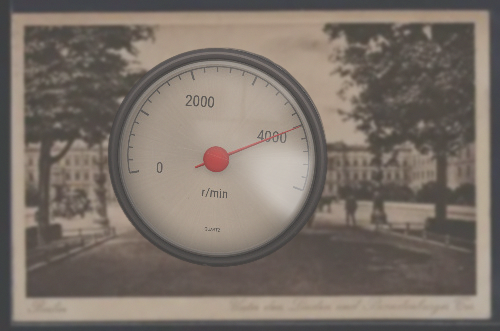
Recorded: 4000 rpm
